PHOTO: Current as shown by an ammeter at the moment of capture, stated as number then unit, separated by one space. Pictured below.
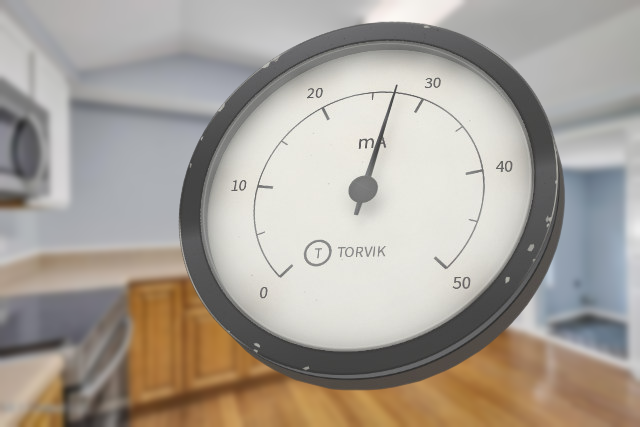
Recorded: 27.5 mA
